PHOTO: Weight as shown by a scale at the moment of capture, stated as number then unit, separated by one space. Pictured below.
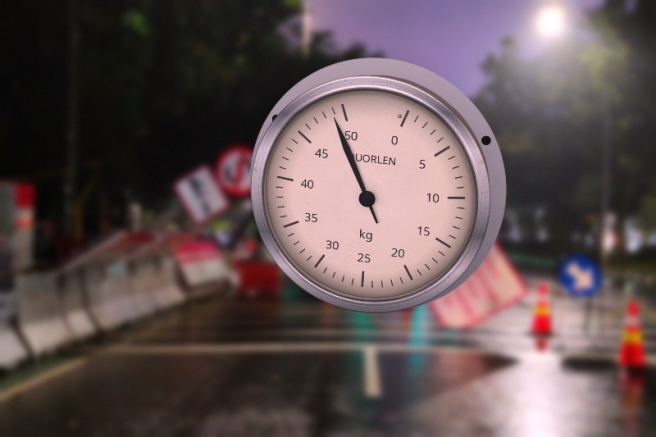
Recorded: 49 kg
